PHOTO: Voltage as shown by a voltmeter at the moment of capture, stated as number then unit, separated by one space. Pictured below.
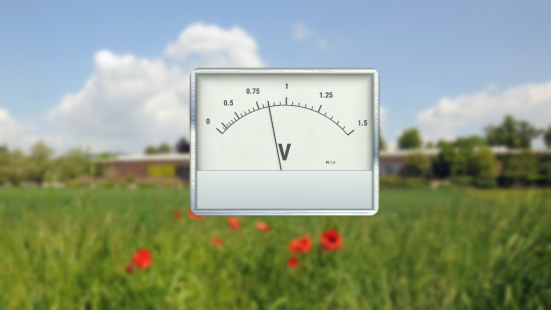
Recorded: 0.85 V
